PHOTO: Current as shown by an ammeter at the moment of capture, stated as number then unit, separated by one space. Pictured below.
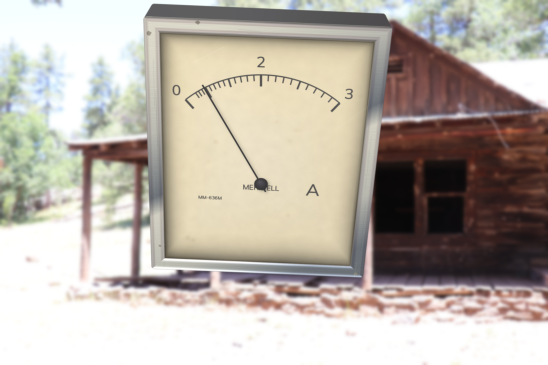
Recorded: 1 A
